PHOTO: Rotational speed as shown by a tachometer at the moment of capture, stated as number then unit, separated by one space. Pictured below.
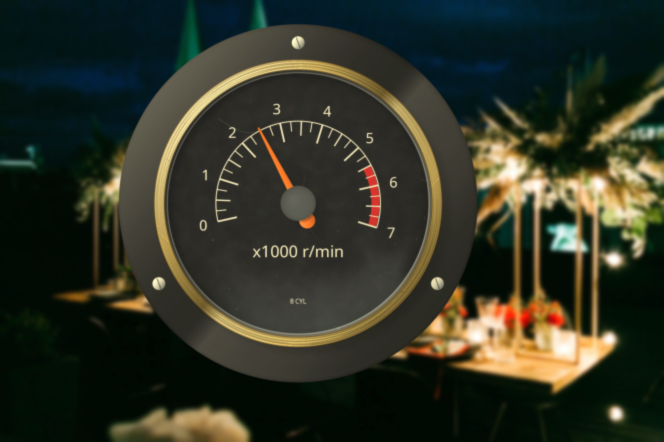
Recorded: 2500 rpm
